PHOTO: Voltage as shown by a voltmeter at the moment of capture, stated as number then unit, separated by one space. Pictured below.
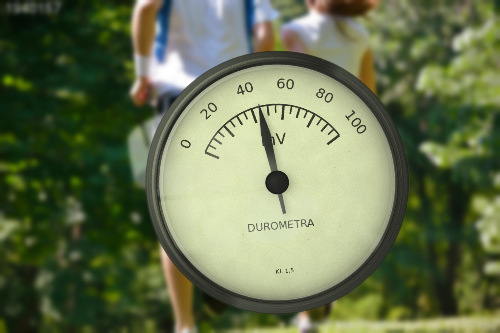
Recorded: 45 mV
